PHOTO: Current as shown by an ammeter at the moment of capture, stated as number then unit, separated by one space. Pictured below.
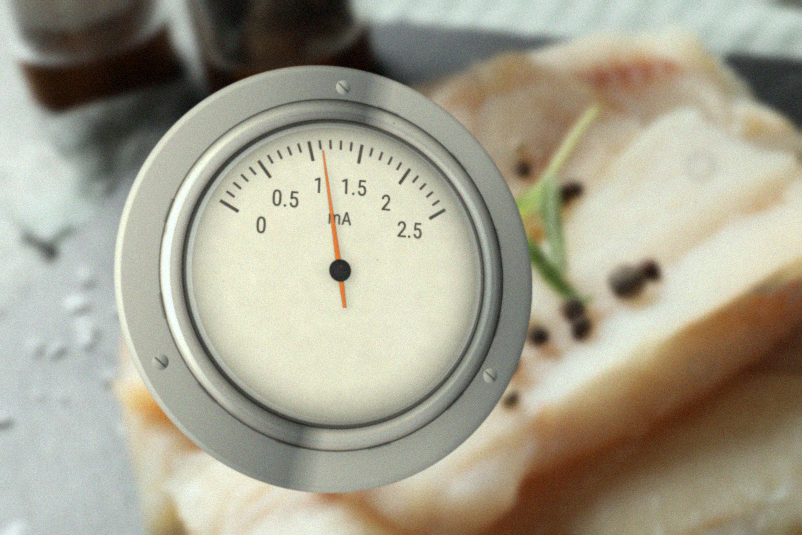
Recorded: 1.1 mA
